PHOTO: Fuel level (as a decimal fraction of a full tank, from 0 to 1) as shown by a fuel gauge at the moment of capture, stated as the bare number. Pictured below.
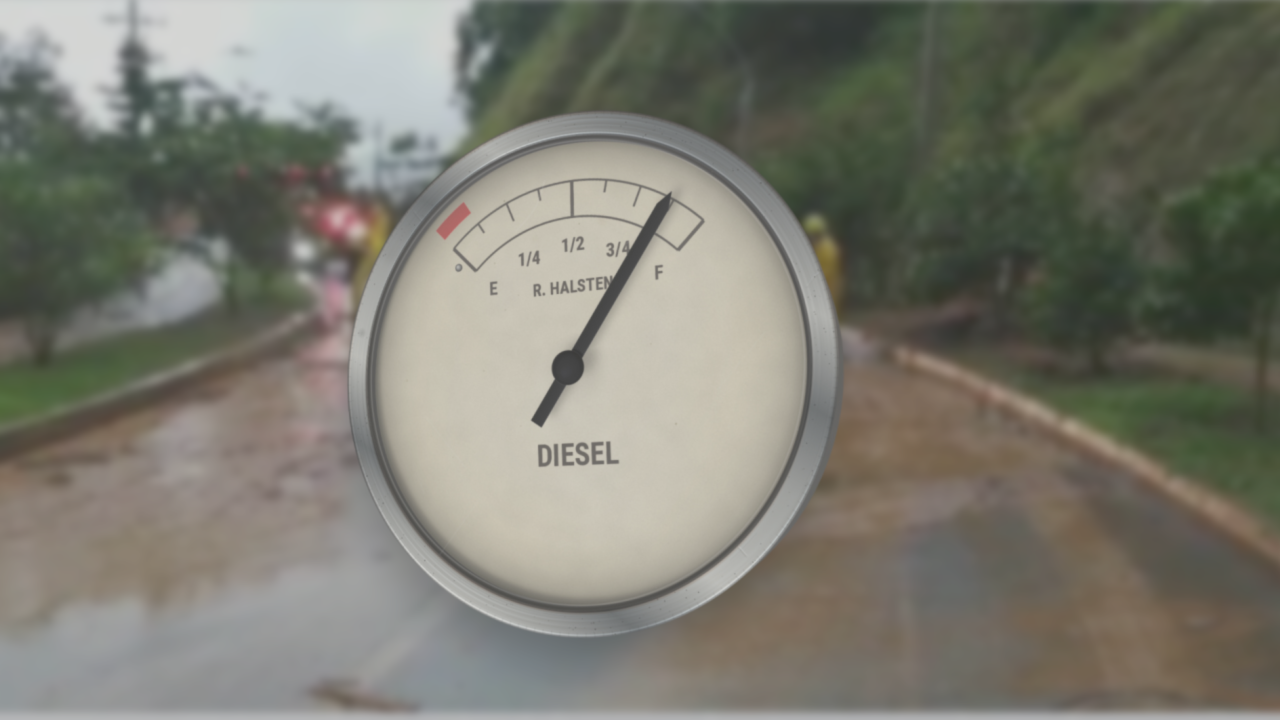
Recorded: 0.875
